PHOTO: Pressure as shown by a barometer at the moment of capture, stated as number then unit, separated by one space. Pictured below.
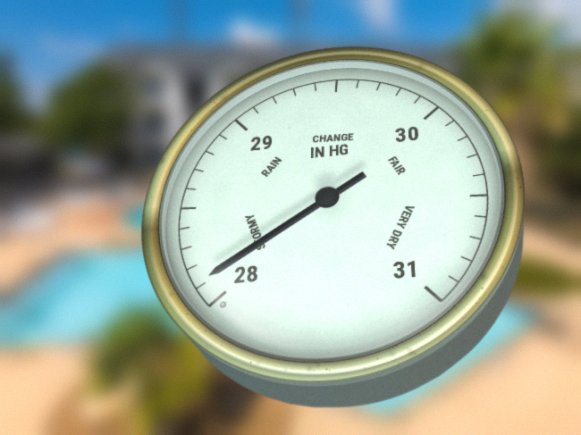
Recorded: 28.1 inHg
